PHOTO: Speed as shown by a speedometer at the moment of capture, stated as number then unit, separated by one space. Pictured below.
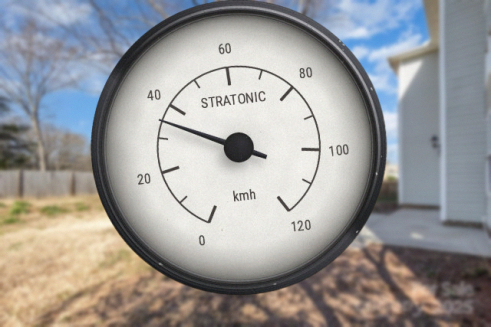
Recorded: 35 km/h
